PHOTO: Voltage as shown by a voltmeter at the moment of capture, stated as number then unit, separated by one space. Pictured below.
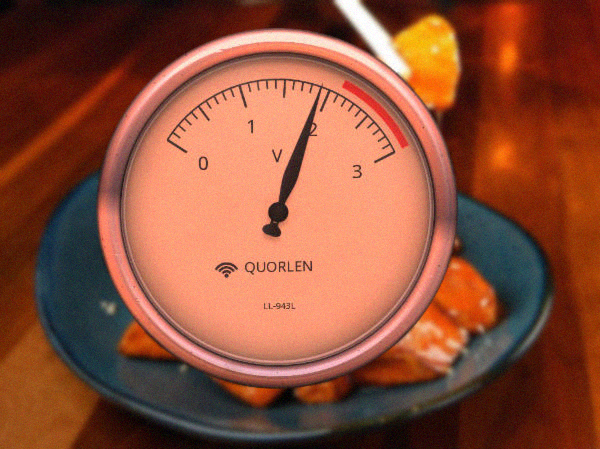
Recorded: 1.9 V
